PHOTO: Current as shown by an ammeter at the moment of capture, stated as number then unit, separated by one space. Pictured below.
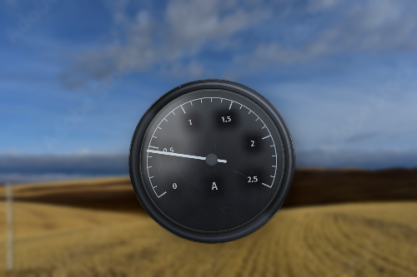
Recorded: 0.45 A
